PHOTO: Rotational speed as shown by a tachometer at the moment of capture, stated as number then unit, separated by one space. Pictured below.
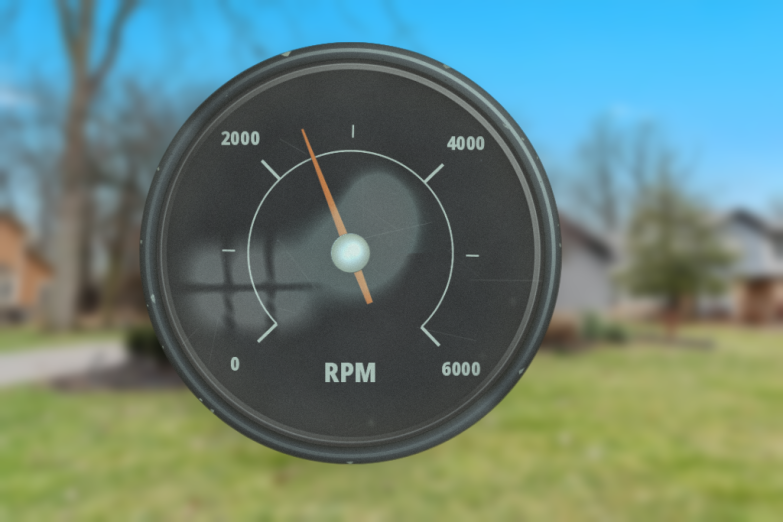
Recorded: 2500 rpm
